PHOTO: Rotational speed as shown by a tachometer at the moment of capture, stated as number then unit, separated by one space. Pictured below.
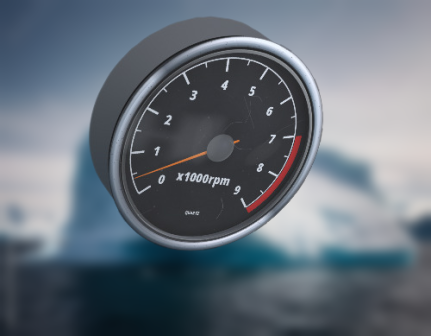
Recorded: 500 rpm
